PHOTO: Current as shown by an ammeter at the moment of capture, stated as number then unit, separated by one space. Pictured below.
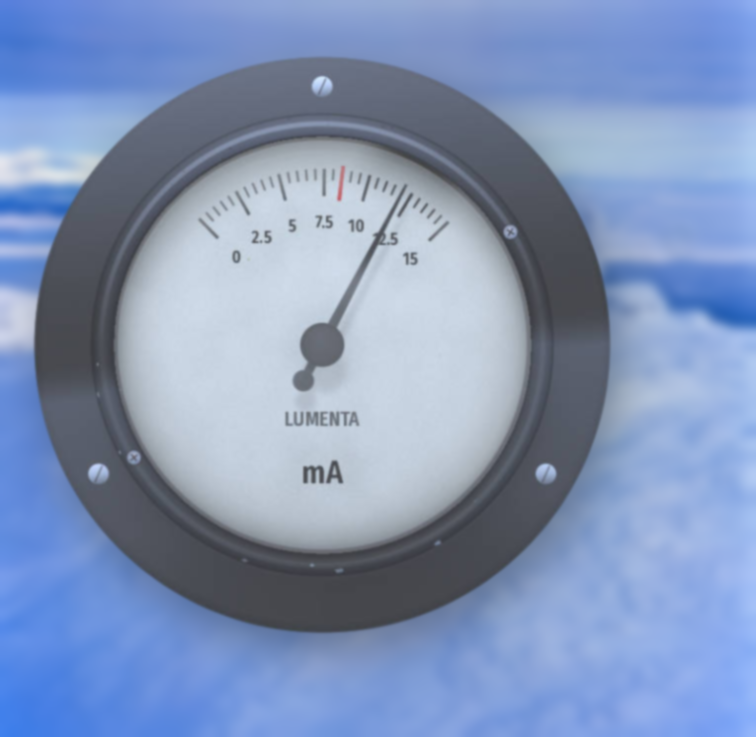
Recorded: 12 mA
